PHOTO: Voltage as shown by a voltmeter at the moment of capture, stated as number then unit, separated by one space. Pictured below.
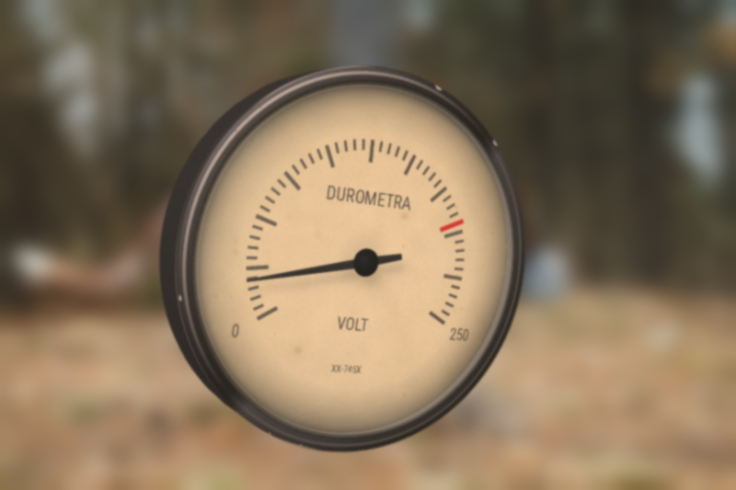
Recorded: 20 V
